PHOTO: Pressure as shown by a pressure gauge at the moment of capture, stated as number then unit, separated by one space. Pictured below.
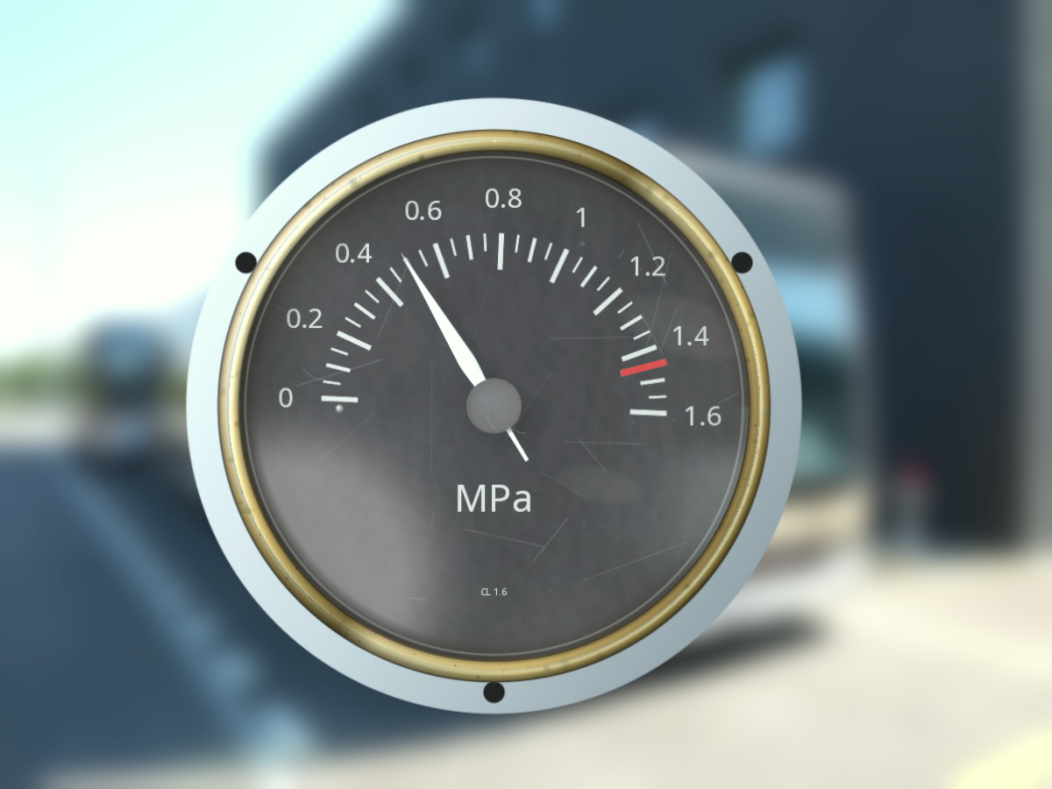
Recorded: 0.5 MPa
